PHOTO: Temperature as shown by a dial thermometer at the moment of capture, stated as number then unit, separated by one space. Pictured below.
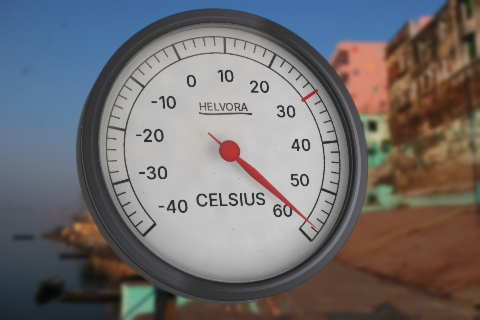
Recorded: 58 °C
